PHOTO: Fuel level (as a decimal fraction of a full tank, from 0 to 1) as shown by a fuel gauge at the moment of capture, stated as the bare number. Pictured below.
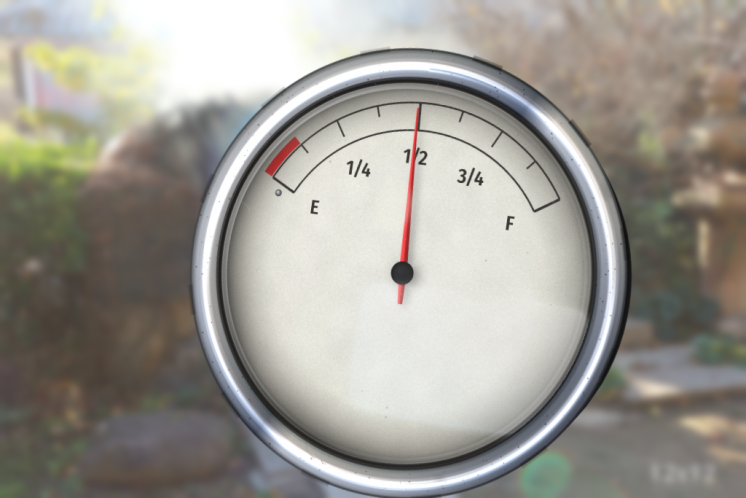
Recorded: 0.5
